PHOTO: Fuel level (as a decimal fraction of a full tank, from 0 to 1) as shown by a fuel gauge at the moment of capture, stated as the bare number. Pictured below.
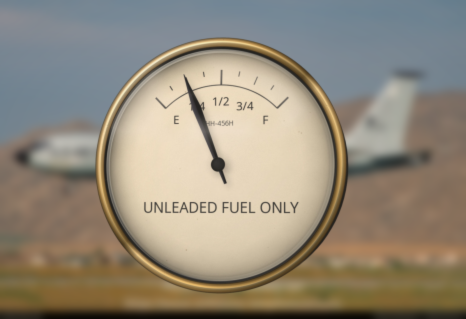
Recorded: 0.25
